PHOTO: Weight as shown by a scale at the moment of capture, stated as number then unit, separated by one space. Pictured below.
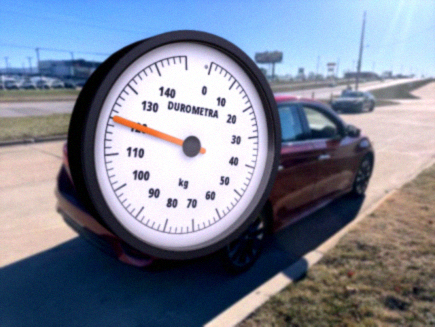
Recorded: 120 kg
